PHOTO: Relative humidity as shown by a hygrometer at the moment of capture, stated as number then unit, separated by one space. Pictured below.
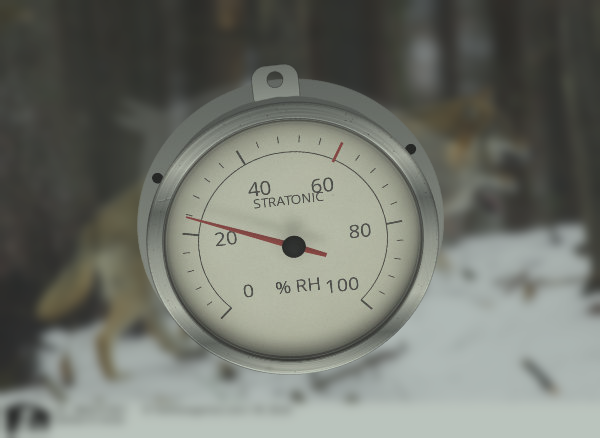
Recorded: 24 %
